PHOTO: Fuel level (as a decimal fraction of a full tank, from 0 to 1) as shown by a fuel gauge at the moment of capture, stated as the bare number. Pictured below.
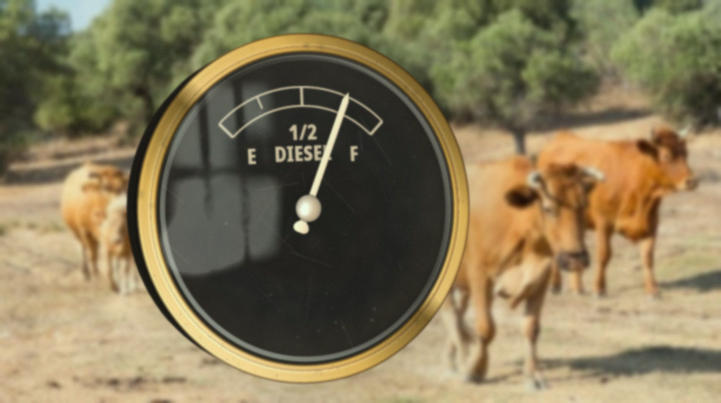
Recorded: 0.75
